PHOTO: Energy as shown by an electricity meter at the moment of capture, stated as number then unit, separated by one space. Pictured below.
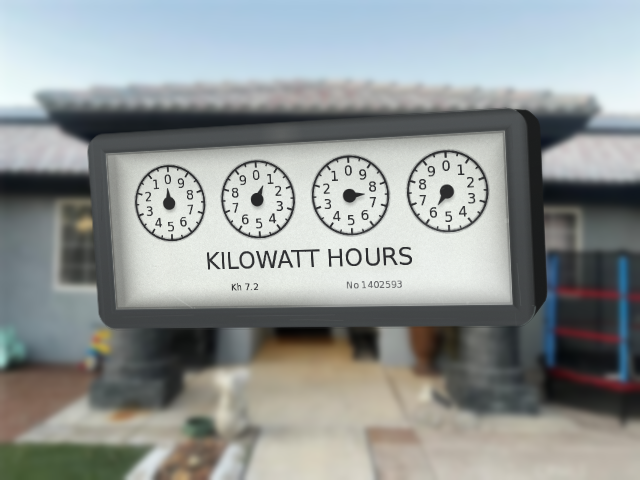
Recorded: 76 kWh
